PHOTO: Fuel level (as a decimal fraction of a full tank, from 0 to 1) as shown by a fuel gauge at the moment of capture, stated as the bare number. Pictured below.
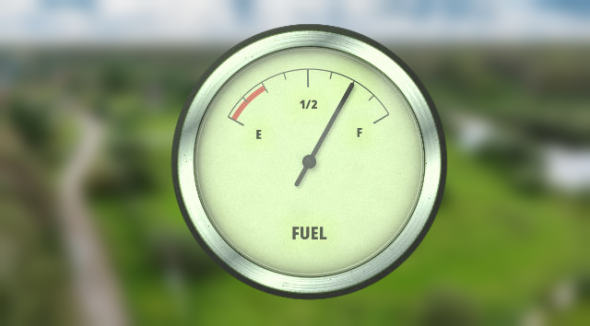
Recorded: 0.75
